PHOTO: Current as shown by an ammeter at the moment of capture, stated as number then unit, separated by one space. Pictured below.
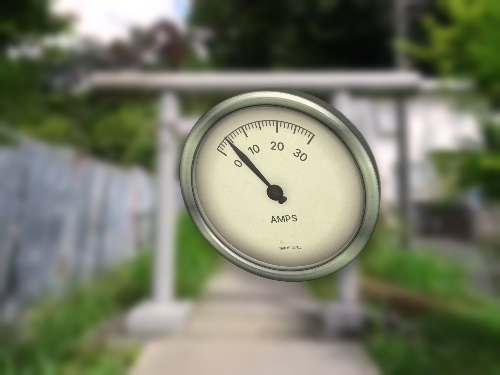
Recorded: 5 A
